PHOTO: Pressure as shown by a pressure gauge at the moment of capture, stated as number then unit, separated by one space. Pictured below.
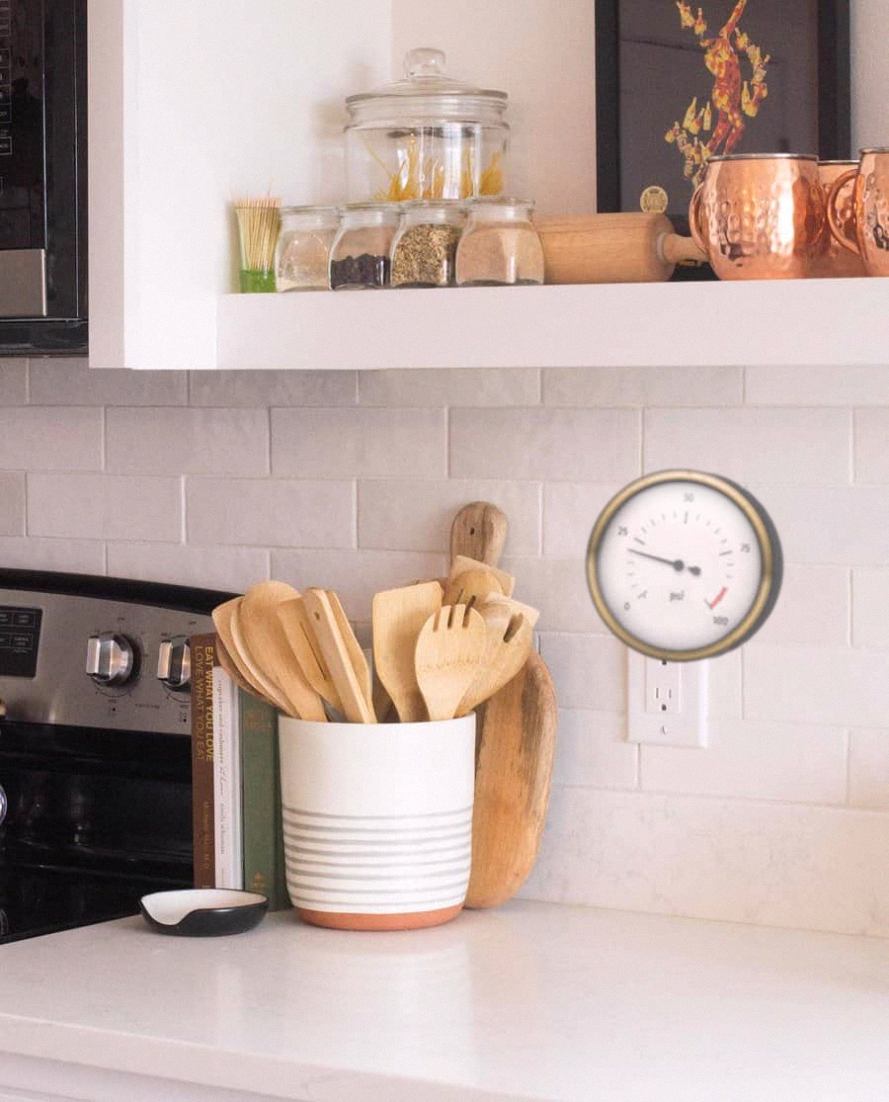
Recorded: 20 psi
